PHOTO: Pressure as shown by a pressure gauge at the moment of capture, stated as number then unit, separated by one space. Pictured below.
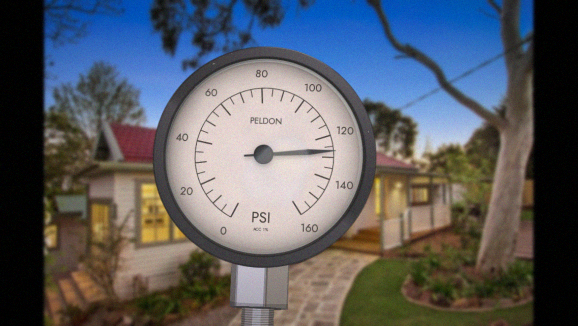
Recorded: 127.5 psi
